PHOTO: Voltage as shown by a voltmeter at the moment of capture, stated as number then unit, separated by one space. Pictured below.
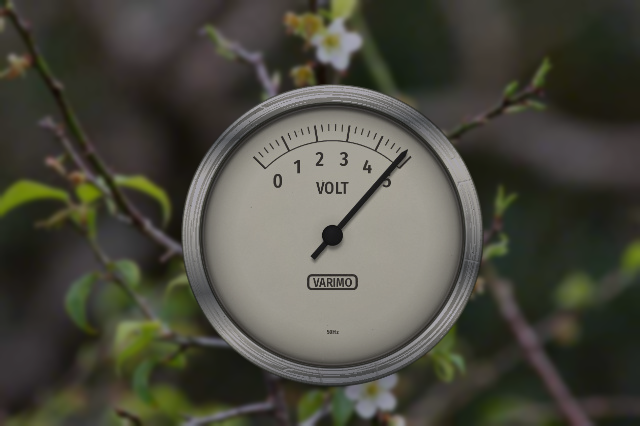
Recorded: 4.8 V
